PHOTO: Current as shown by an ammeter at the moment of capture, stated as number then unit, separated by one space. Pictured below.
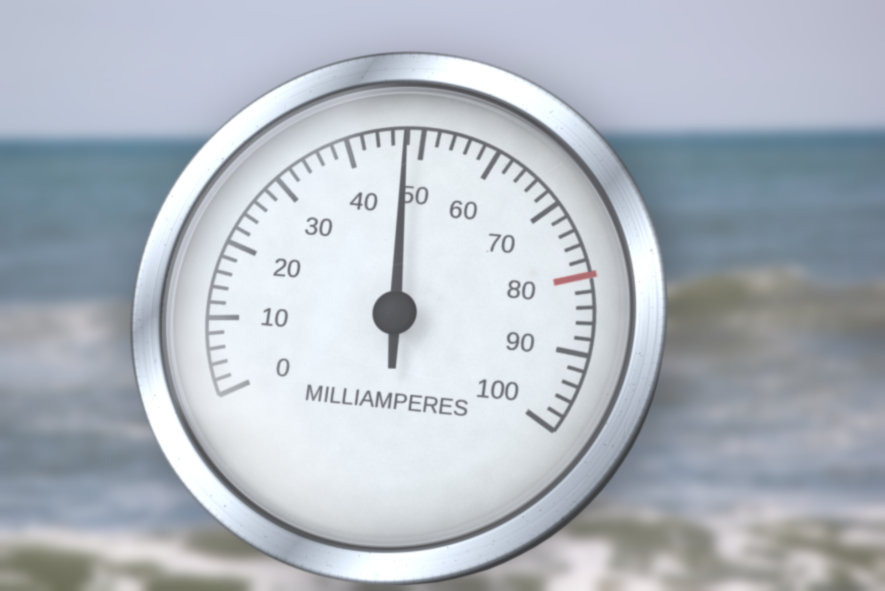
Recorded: 48 mA
